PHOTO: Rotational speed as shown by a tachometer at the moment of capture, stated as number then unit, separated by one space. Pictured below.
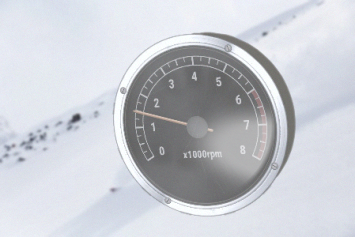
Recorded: 1500 rpm
